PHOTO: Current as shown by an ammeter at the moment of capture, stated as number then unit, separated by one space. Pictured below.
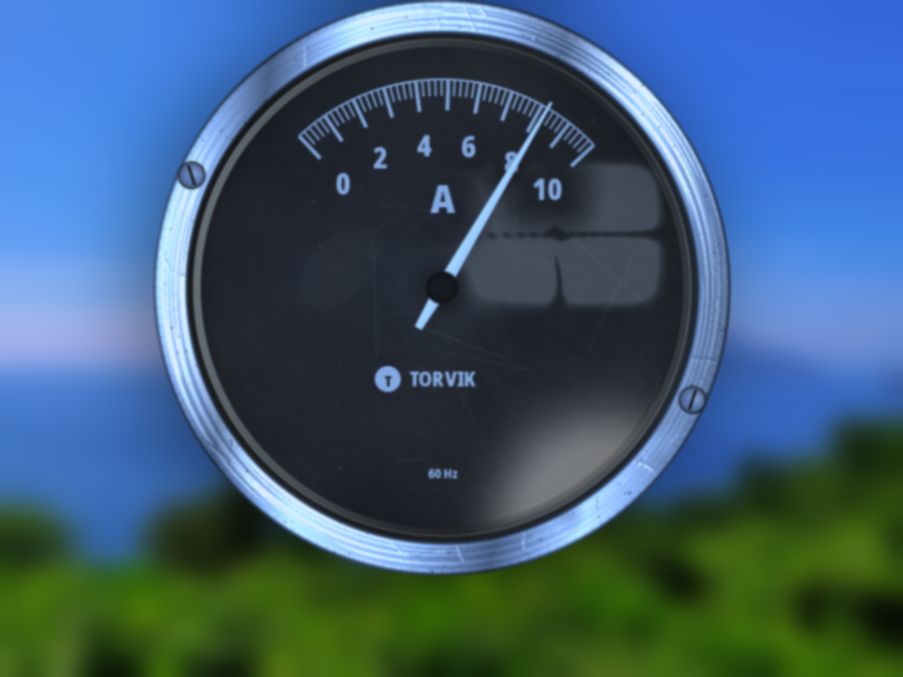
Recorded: 8.2 A
